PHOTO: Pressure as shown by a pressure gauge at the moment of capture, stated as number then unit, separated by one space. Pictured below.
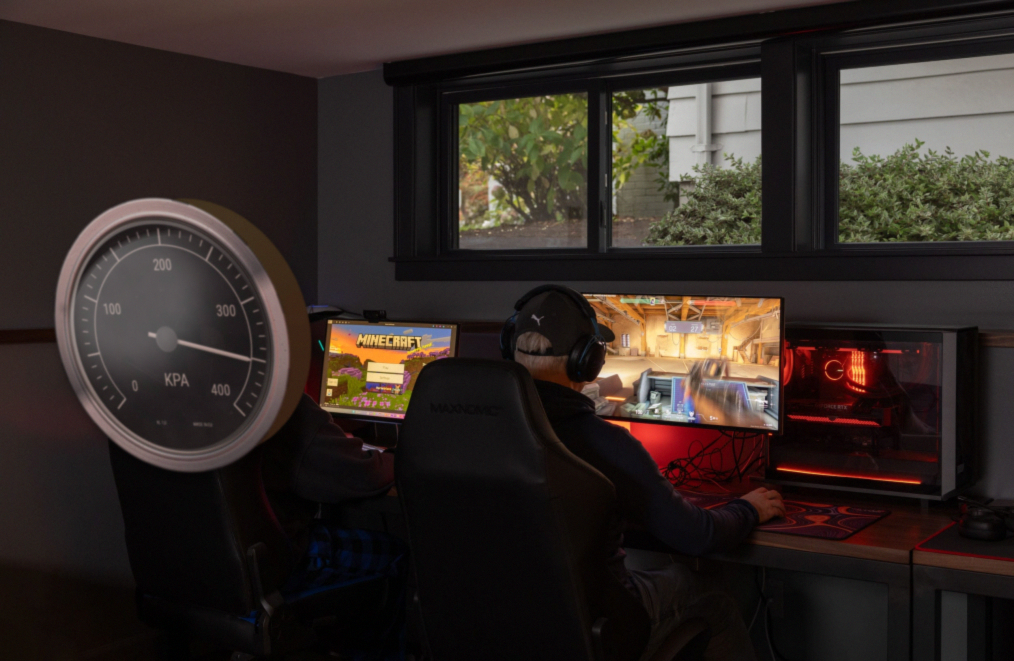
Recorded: 350 kPa
